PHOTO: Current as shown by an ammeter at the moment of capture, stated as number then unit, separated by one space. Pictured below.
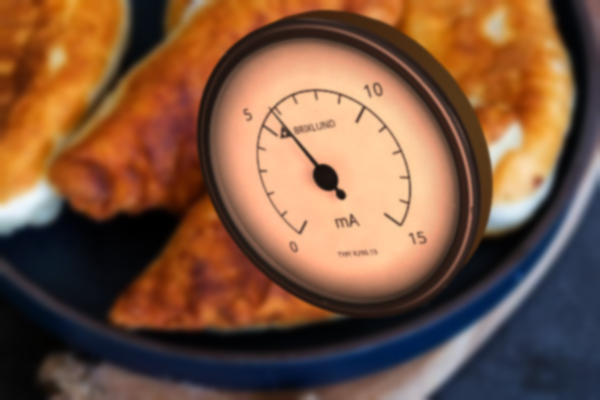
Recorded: 6 mA
